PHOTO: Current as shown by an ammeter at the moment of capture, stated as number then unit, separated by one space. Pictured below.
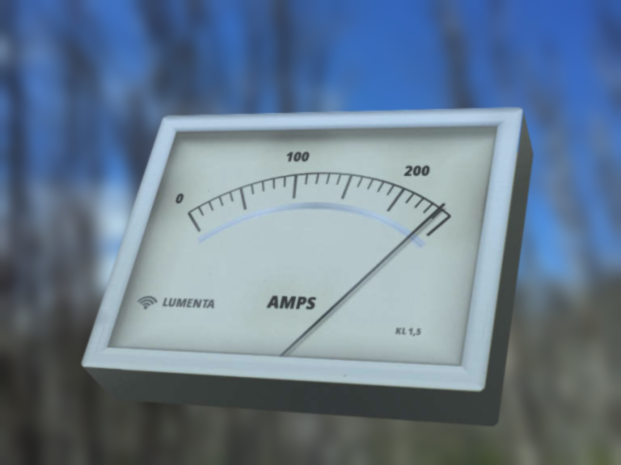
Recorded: 240 A
